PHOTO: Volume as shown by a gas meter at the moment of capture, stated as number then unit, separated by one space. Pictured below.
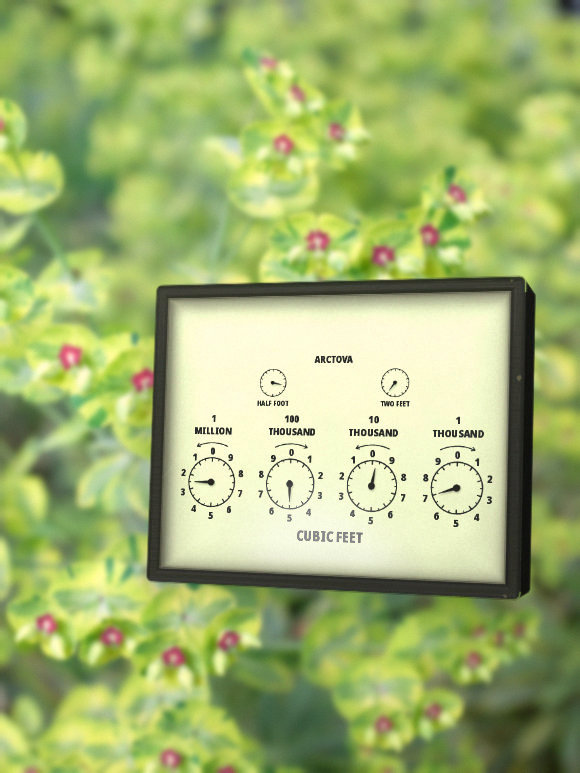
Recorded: 249700 ft³
